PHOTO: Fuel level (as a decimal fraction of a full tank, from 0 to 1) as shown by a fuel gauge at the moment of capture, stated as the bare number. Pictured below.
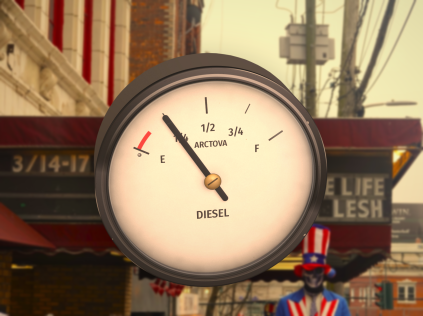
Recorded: 0.25
